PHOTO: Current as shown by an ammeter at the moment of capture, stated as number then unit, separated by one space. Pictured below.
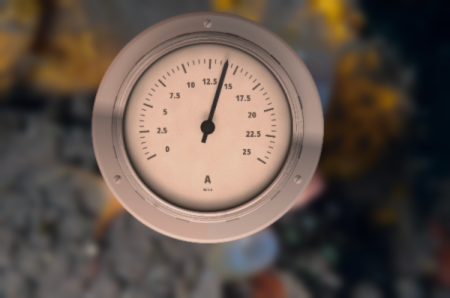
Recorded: 14 A
